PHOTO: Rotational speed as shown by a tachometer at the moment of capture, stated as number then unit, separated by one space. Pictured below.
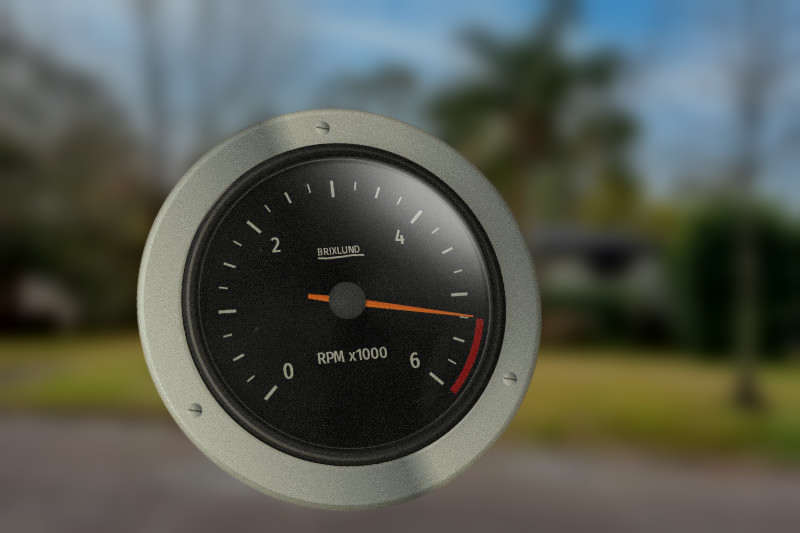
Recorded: 5250 rpm
